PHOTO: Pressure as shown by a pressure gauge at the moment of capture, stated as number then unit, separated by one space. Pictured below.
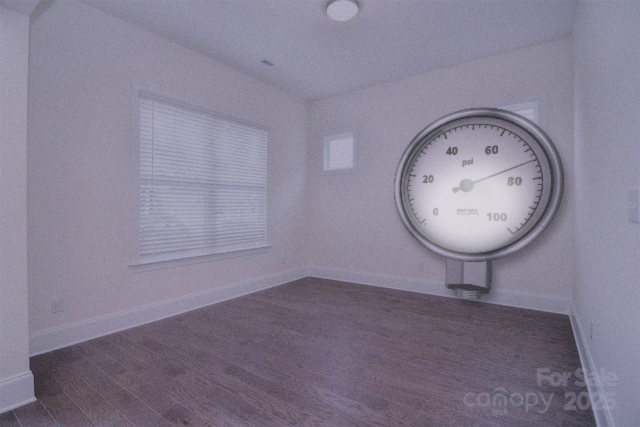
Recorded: 74 psi
